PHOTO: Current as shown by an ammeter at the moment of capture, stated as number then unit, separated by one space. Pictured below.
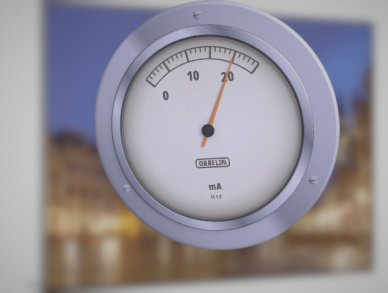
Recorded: 20 mA
